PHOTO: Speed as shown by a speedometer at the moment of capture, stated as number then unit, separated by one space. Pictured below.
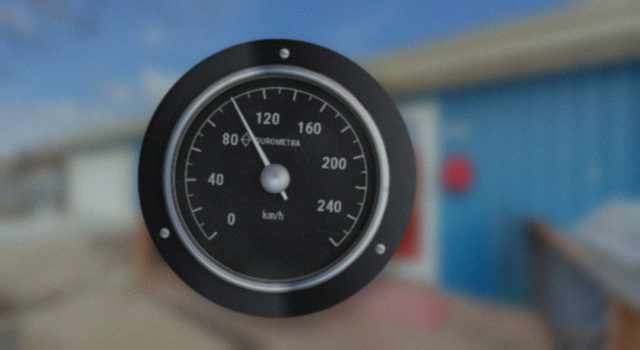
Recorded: 100 km/h
